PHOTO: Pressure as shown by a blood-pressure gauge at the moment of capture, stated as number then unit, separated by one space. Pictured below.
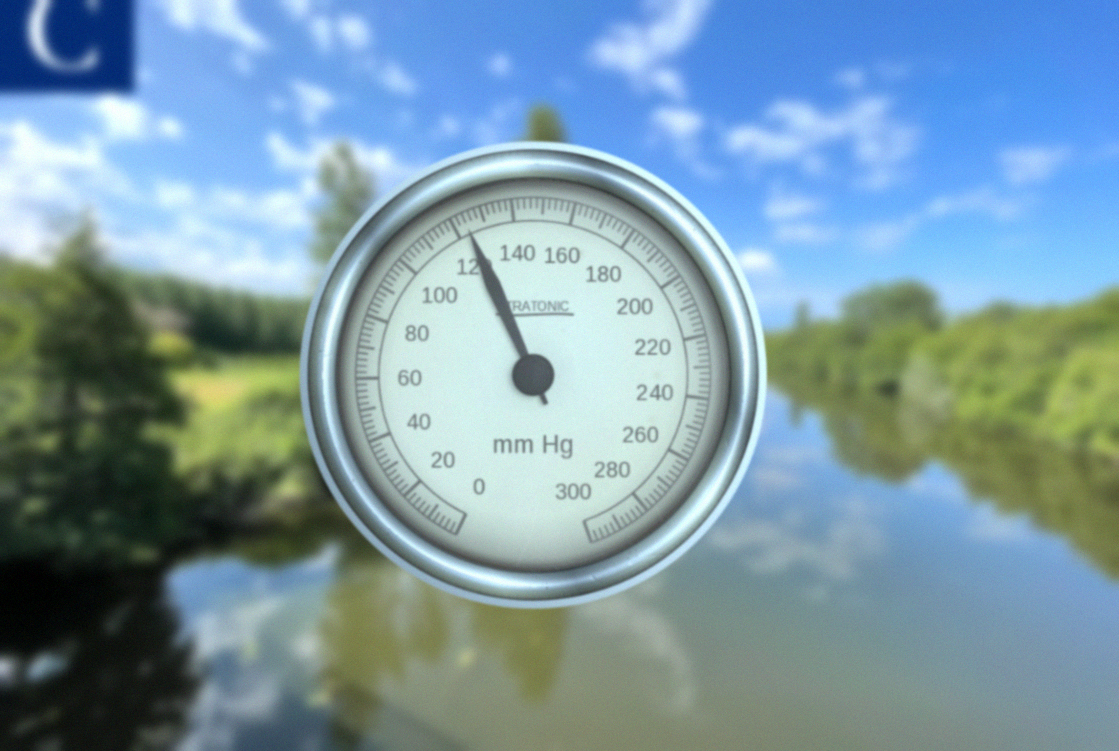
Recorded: 124 mmHg
